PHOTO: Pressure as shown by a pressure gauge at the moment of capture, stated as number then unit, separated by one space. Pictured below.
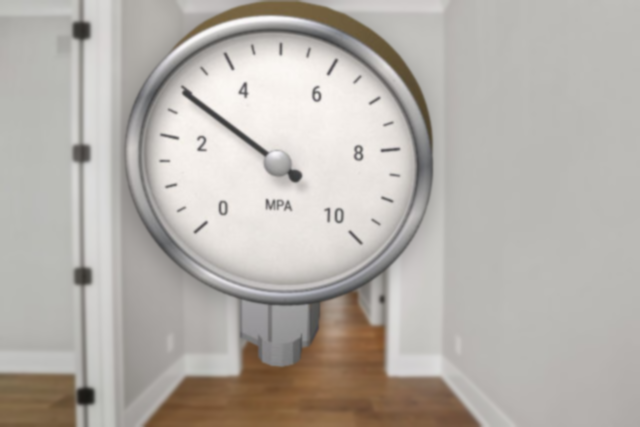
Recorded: 3 MPa
